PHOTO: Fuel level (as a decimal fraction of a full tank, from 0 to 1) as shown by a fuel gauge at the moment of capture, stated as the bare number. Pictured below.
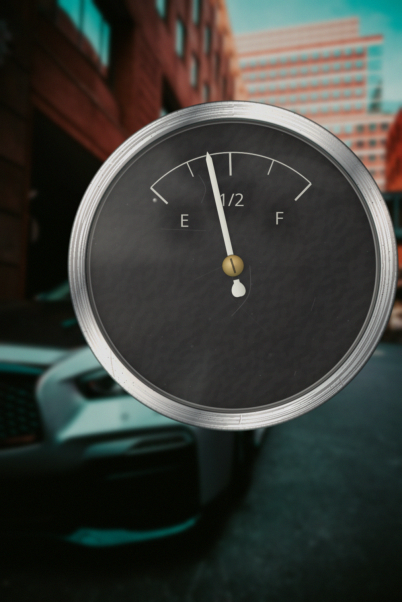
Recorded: 0.375
